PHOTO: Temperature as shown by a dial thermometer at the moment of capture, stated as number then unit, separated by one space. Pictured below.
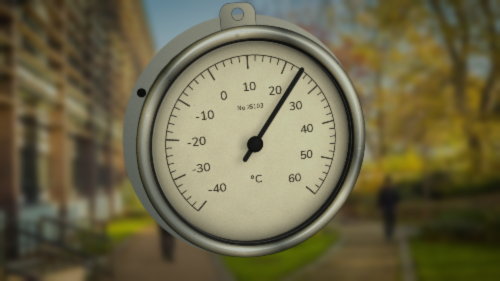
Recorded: 24 °C
